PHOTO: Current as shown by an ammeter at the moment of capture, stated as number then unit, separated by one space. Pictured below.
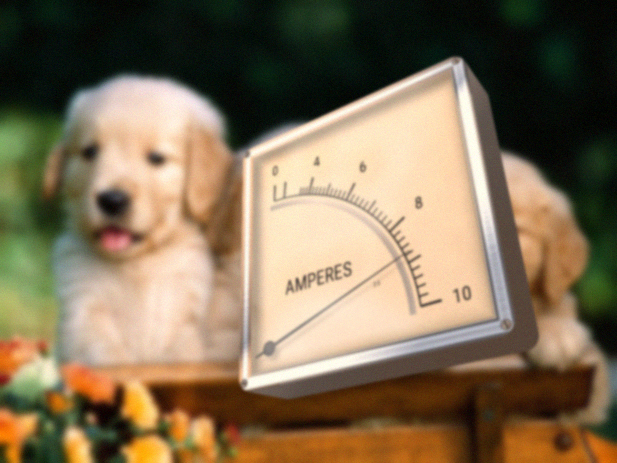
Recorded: 8.8 A
